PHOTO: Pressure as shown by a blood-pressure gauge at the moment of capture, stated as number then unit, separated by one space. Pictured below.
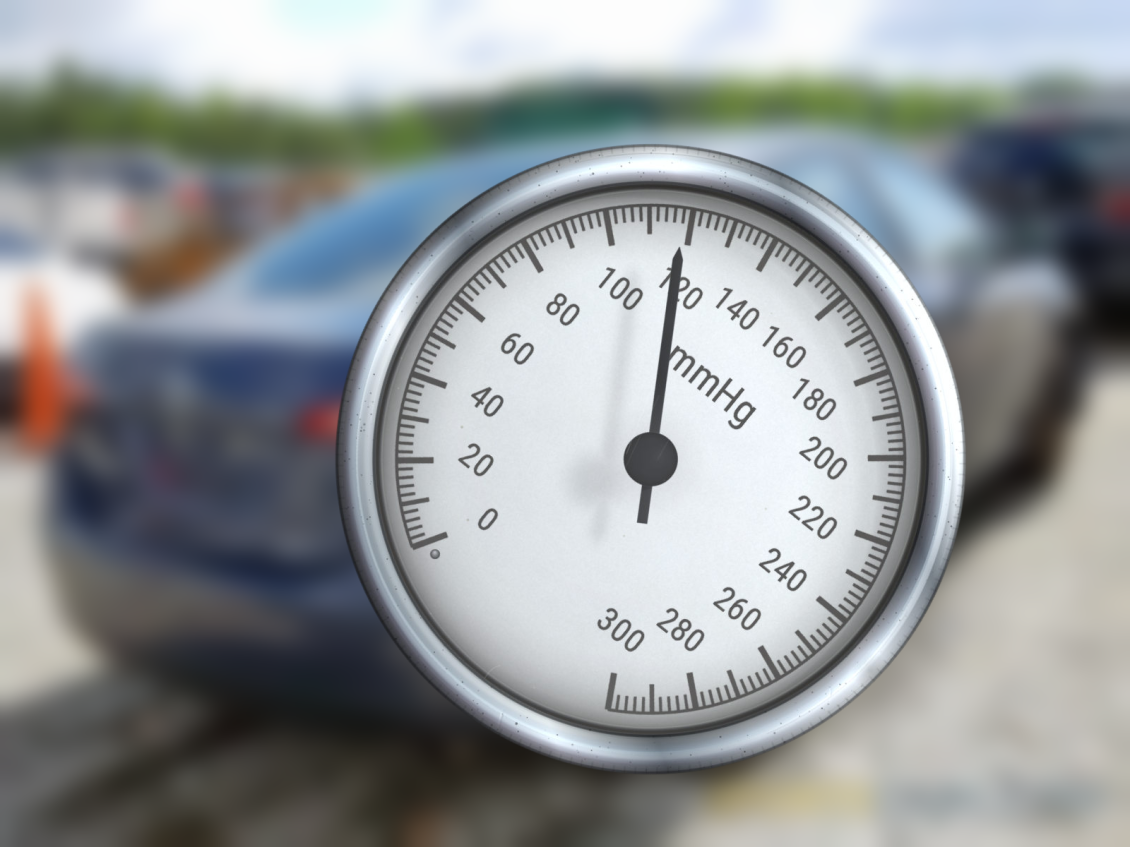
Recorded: 118 mmHg
